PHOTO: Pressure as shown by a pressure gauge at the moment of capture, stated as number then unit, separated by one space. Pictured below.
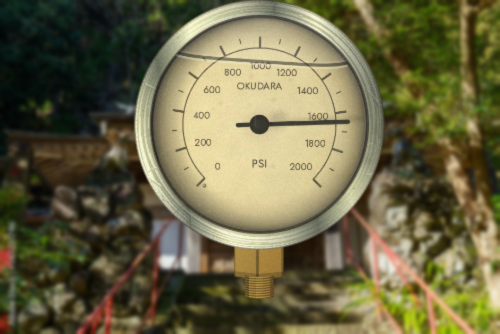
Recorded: 1650 psi
